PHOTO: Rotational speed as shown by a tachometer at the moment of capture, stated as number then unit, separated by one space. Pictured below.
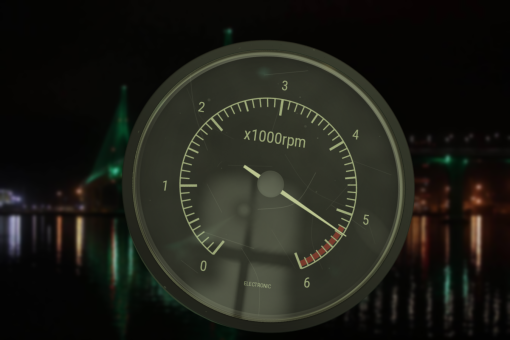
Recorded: 5300 rpm
